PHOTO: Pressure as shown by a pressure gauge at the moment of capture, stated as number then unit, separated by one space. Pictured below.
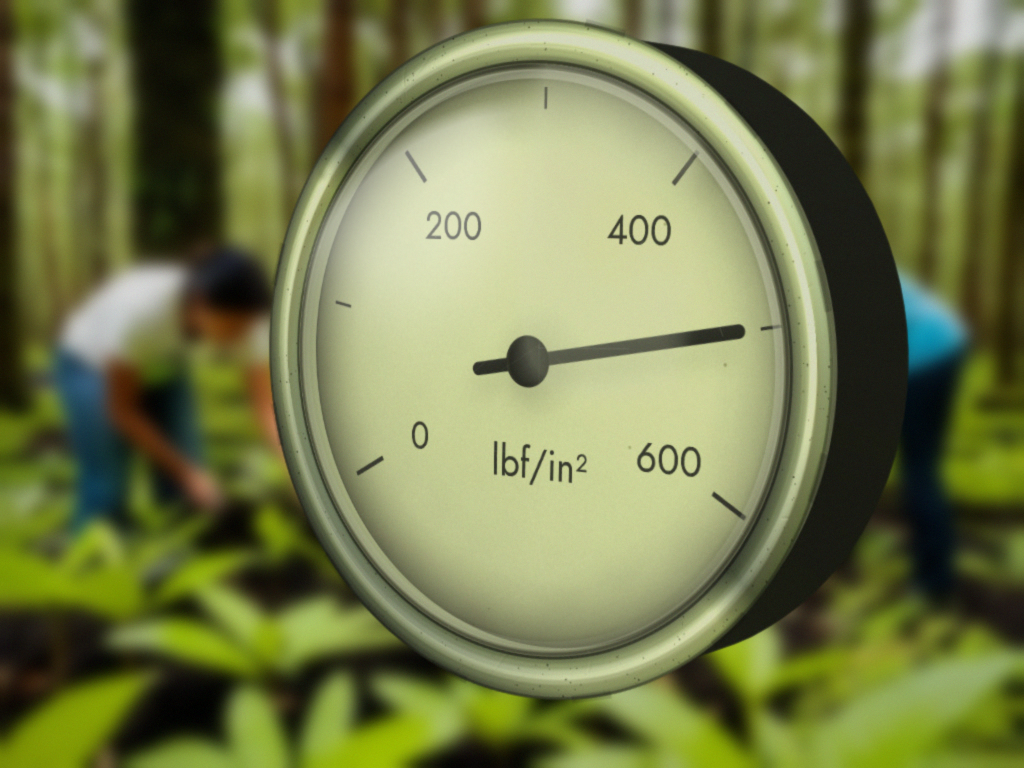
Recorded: 500 psi
